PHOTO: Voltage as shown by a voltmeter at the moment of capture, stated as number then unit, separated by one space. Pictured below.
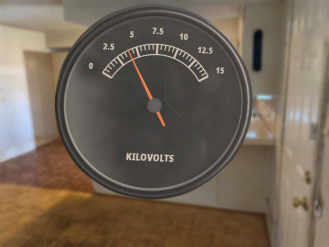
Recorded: 4 kV
